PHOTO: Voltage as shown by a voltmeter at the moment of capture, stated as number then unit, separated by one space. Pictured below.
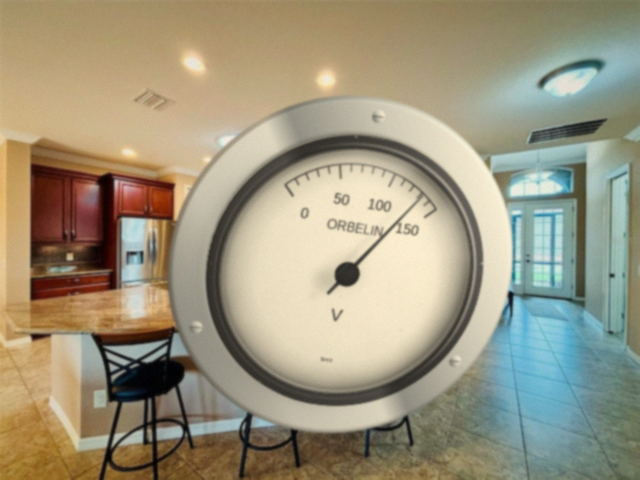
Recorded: 130 V
